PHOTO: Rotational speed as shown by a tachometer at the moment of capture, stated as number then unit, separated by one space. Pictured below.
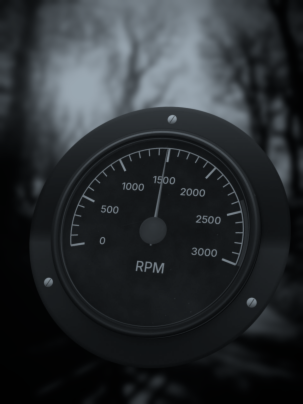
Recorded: 1500 rpm
